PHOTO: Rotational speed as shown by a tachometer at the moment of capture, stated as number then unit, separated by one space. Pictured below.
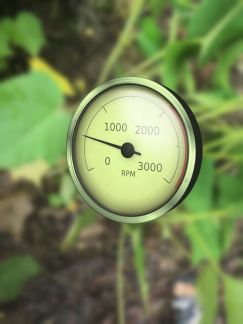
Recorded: 500 rpm
